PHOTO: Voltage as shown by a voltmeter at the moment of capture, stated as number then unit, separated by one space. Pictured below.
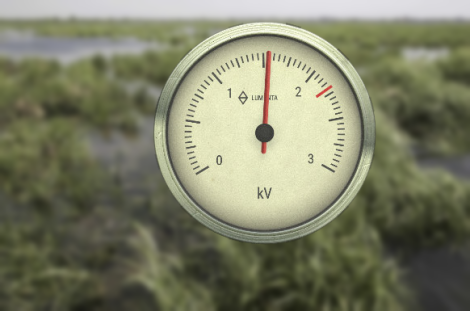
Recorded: 1.55 kV
